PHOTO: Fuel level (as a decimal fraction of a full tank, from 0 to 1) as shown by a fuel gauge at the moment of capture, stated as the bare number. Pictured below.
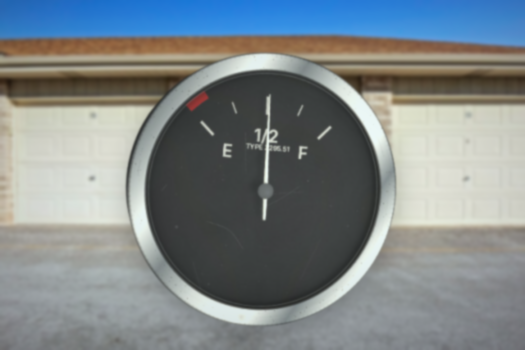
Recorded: 0.5
